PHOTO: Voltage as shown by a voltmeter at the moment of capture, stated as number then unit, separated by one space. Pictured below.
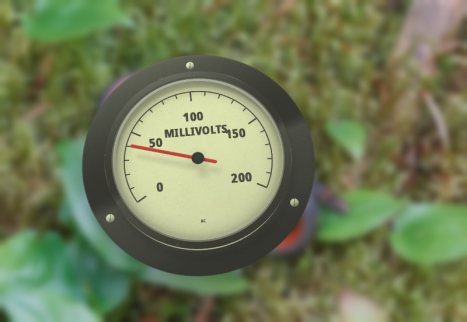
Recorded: 40 mV
